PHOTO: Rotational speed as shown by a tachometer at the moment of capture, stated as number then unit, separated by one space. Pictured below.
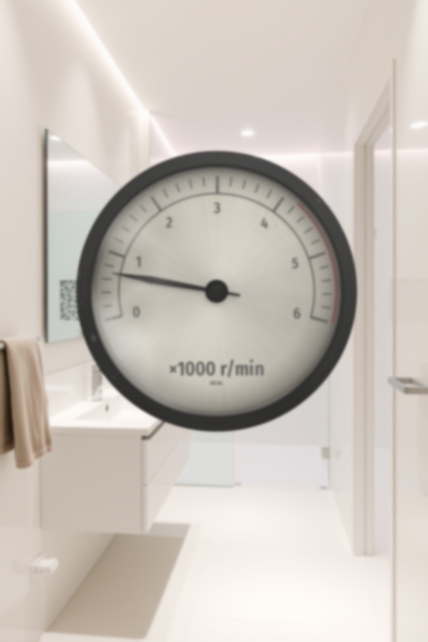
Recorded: 700 rpm
